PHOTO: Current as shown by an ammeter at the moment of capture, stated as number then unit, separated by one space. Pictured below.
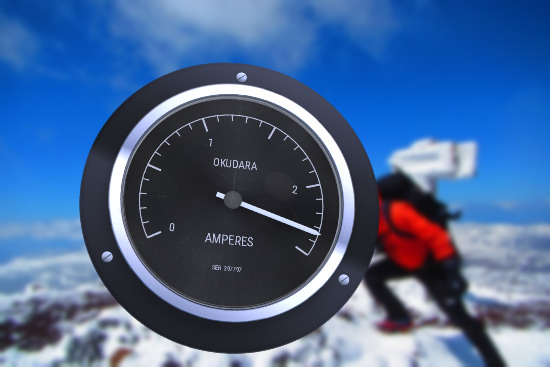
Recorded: 2.35 A
